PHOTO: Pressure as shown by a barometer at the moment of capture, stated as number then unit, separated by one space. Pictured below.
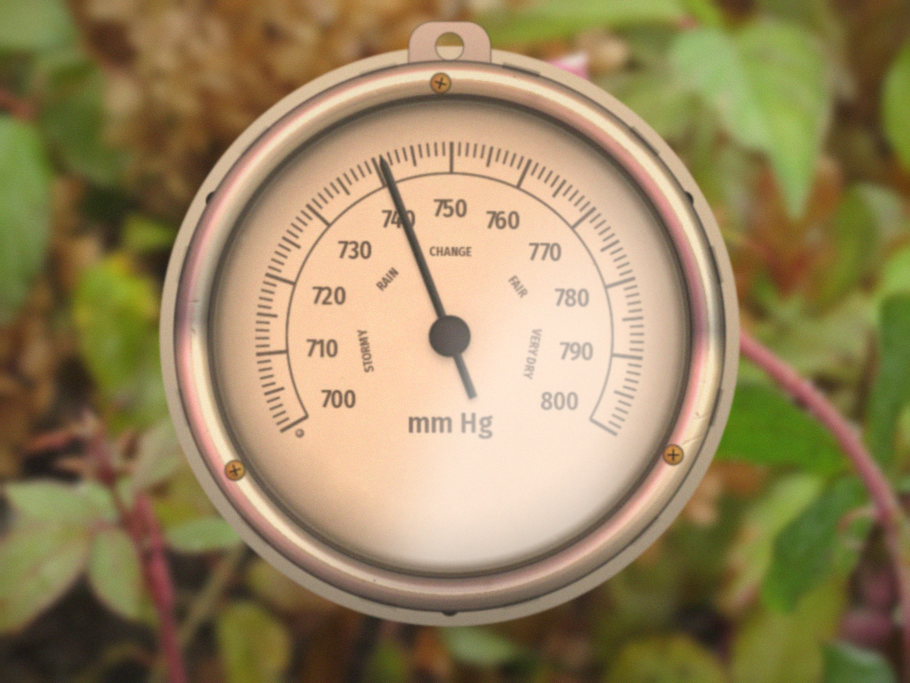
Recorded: 741 mmHg
